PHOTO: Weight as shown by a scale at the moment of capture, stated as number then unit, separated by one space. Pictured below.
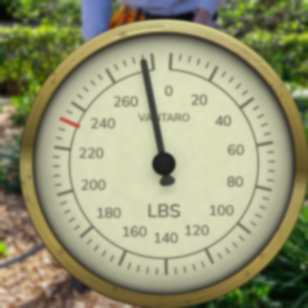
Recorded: 276 lb
